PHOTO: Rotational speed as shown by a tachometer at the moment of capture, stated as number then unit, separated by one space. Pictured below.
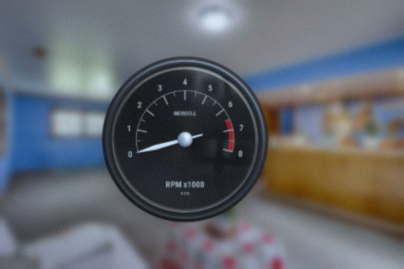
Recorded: 0 rpm
